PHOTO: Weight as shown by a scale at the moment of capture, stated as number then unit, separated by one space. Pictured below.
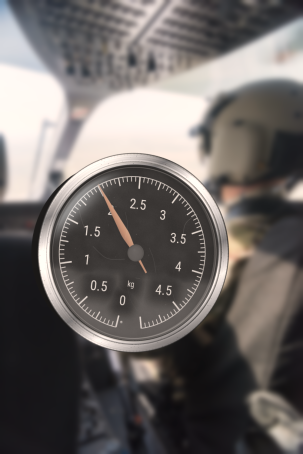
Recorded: 2 kg
